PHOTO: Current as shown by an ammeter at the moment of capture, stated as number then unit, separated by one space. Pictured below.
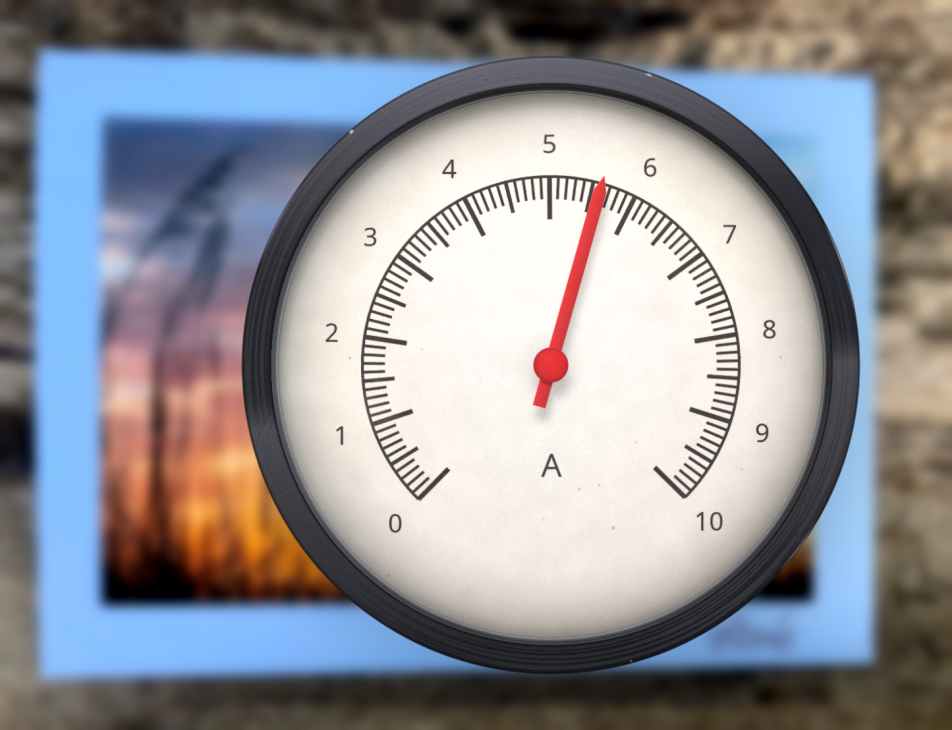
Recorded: 5.6 A
